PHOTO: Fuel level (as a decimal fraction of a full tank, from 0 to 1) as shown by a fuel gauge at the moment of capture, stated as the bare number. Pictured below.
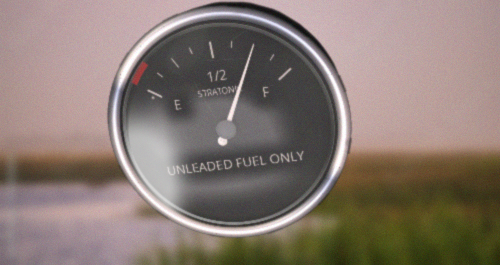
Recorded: 0.75
